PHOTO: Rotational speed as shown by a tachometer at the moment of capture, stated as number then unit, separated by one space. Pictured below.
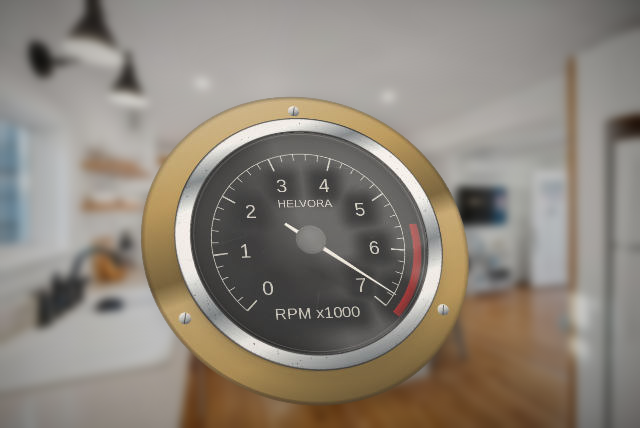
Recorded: 6800 rpm
